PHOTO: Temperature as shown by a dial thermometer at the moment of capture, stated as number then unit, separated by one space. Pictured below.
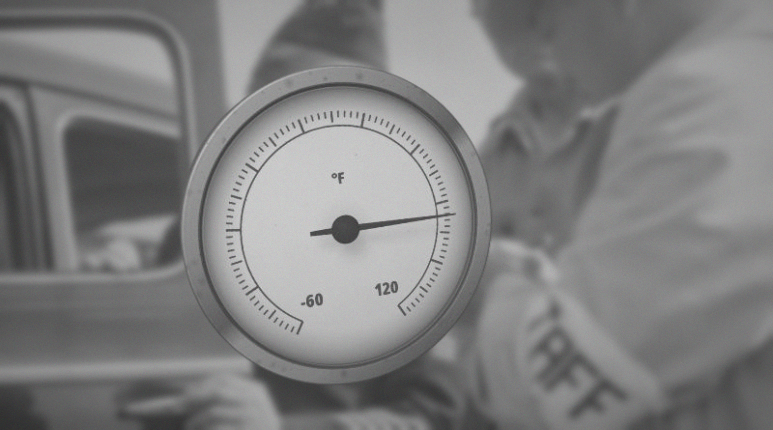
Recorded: 84 °F
